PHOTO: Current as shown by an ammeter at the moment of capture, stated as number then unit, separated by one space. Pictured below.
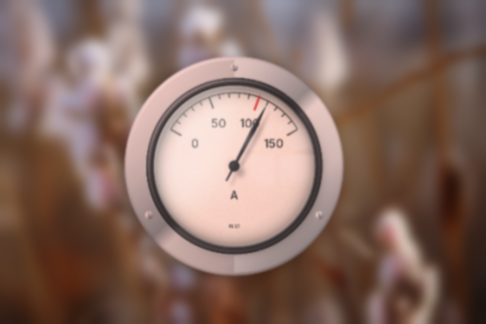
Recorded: 110 A
